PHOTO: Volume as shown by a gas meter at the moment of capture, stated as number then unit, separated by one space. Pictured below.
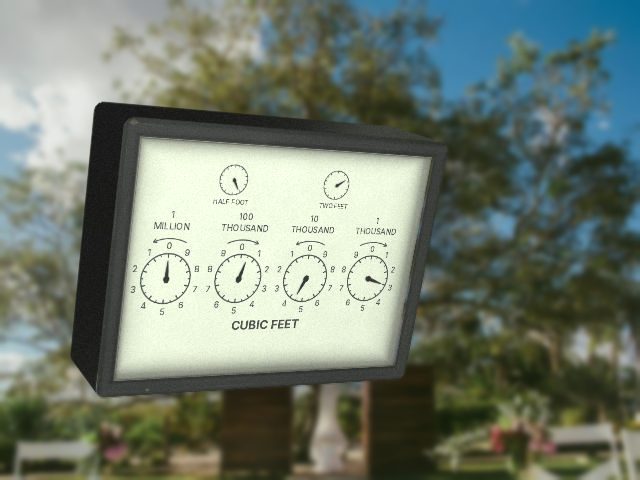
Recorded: 4300 ft³
